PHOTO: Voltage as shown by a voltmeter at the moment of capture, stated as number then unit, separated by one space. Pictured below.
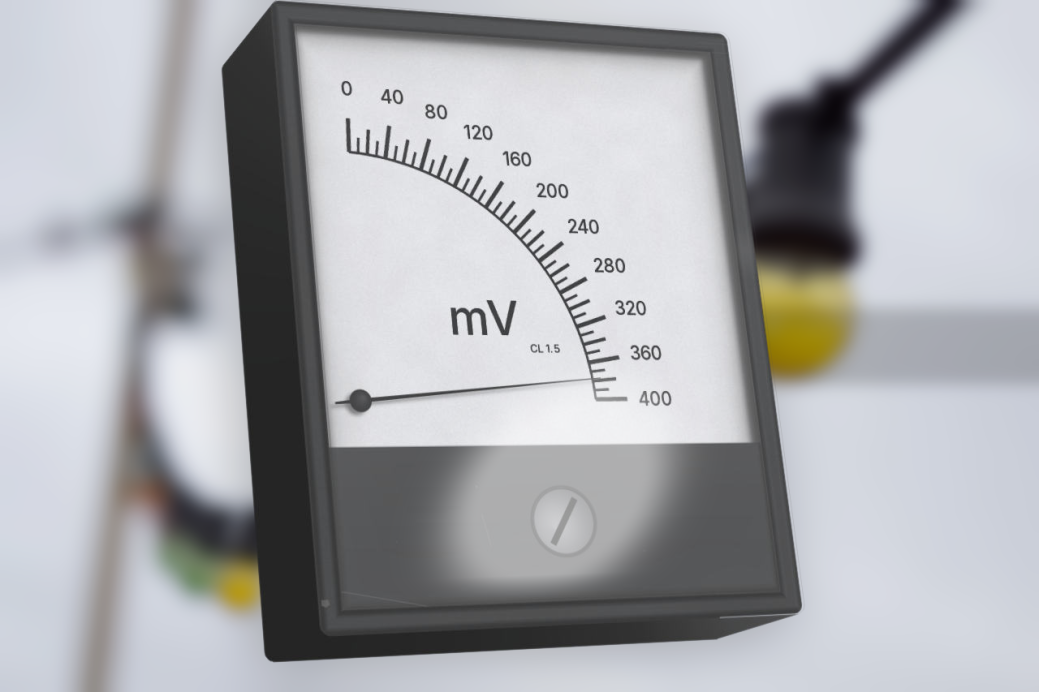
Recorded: 380 mV
